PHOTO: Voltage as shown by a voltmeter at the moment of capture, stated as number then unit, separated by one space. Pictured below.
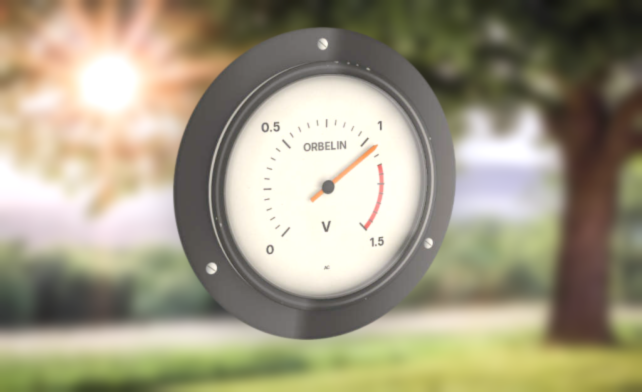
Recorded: 1.05 V
